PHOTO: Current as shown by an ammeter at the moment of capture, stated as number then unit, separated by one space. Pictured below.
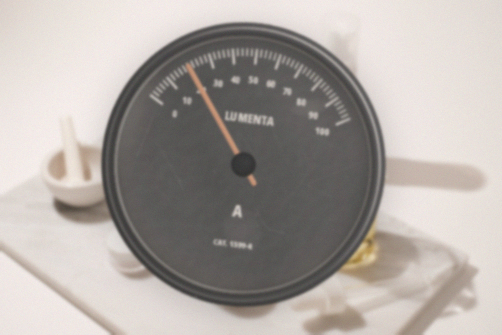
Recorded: 20 A
